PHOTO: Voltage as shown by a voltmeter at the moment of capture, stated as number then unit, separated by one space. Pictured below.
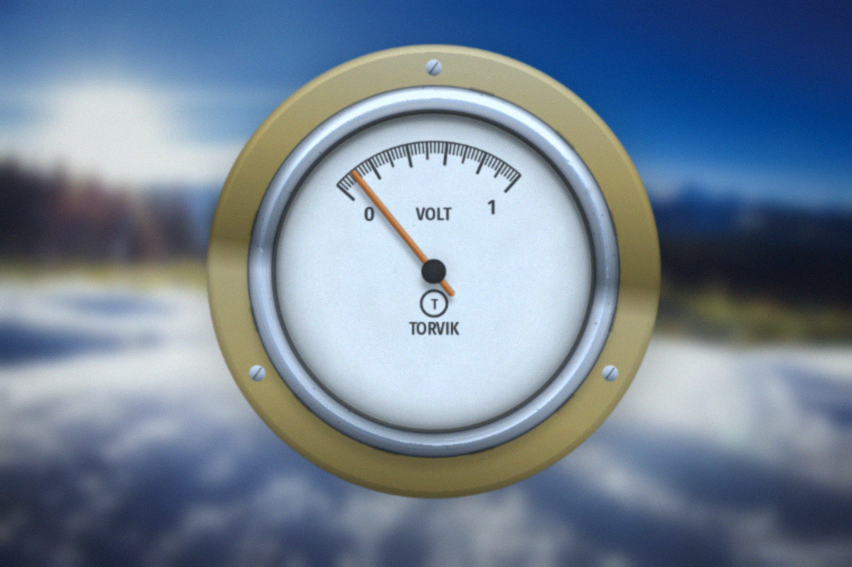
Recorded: 0.1 V
